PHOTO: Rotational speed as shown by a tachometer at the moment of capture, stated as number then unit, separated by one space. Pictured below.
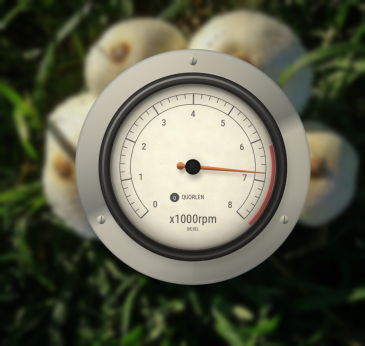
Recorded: 6800 rpm
